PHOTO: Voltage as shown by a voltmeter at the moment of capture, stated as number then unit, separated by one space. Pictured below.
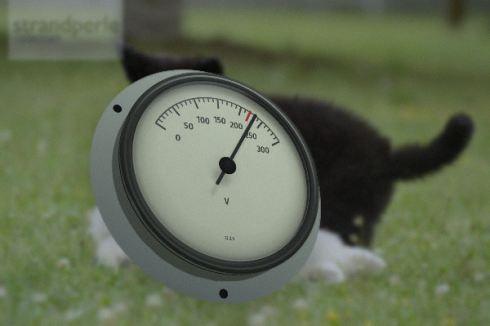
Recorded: 230 V
